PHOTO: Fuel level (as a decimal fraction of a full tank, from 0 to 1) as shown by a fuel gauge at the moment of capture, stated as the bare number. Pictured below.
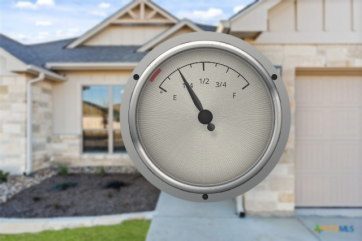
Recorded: 0.25
